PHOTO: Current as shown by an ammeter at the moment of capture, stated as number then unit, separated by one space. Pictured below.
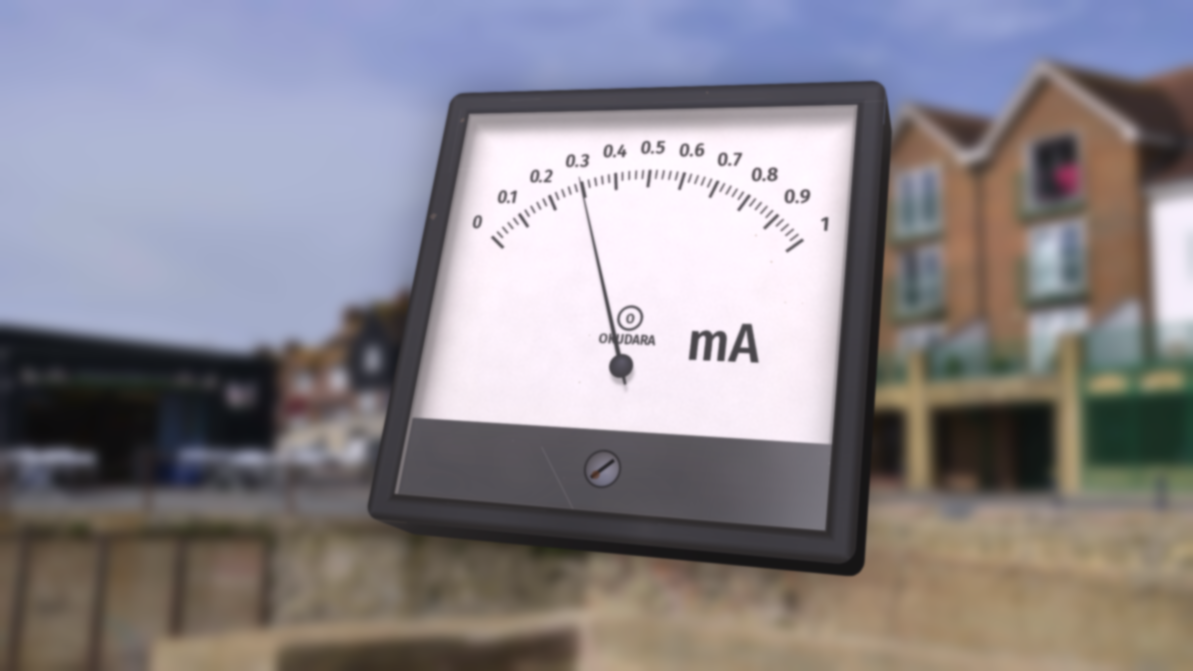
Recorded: 0.3 mA
